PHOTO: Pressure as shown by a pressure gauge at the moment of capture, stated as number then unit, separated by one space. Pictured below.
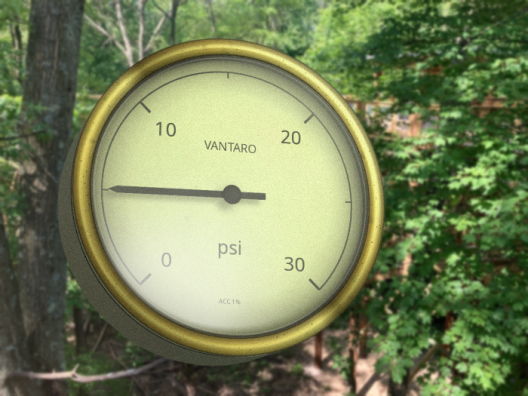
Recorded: 5 psi
